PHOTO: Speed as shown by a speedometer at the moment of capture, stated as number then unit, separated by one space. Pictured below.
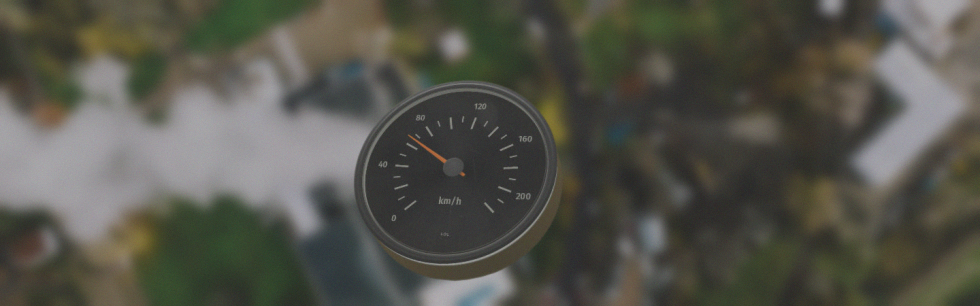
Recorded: 65 km/h
